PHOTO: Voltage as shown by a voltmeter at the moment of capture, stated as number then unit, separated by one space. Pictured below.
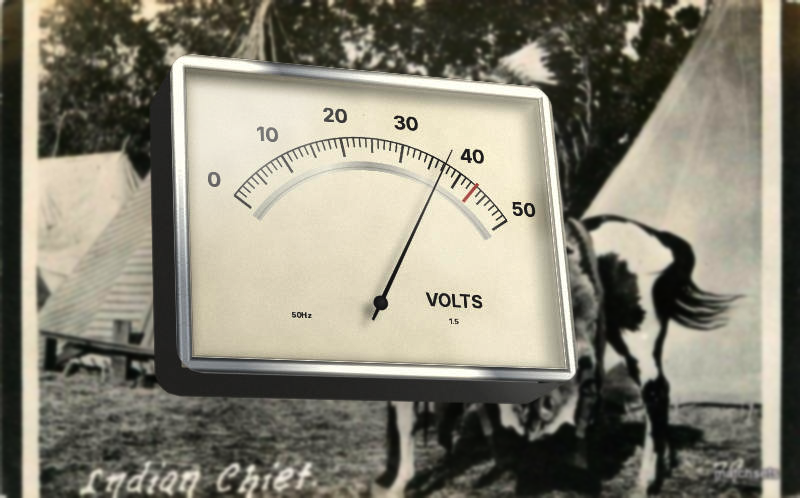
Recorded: 37 V
